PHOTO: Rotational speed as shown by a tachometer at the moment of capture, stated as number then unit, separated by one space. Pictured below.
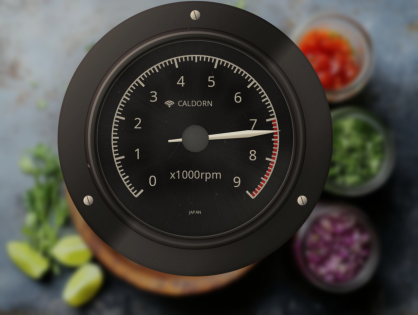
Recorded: 7300 rpm
